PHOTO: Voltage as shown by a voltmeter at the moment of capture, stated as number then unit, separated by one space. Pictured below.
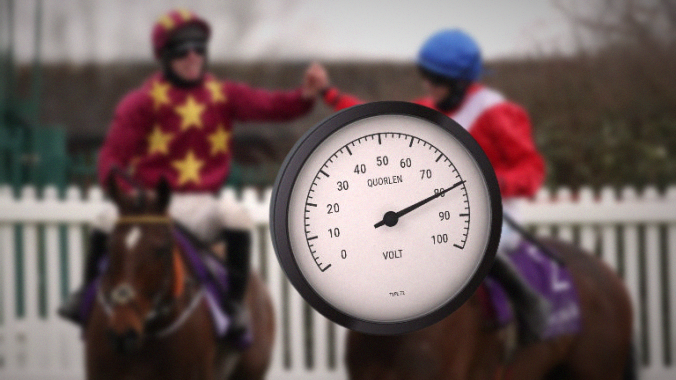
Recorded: 80 V
